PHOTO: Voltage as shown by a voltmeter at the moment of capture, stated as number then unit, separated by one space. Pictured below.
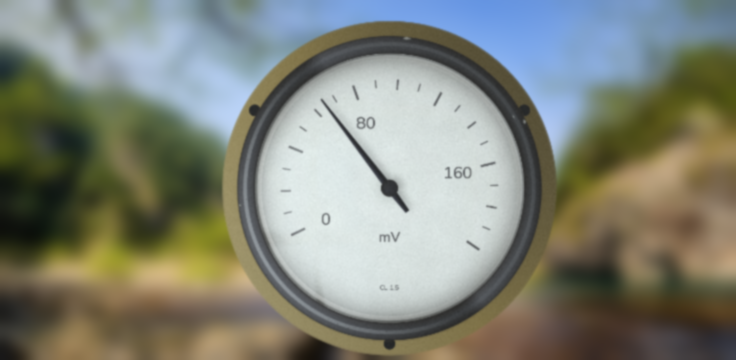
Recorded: 65 mV
